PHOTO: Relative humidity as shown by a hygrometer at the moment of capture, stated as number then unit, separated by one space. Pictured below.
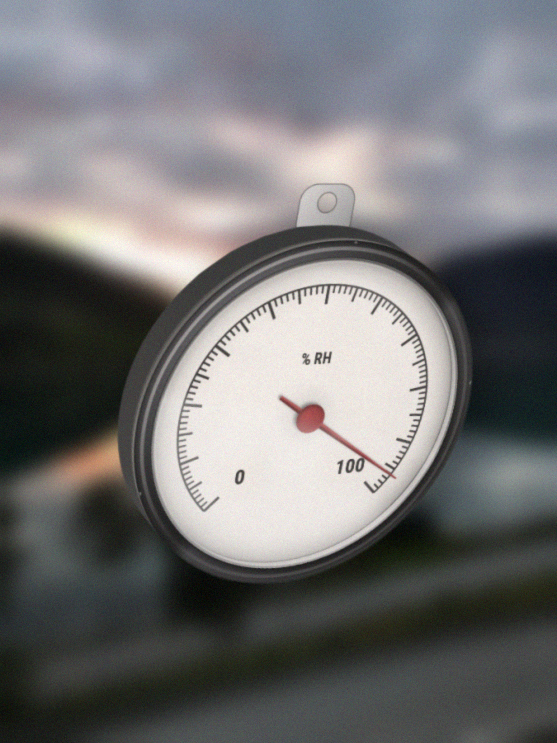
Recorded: 96 %
